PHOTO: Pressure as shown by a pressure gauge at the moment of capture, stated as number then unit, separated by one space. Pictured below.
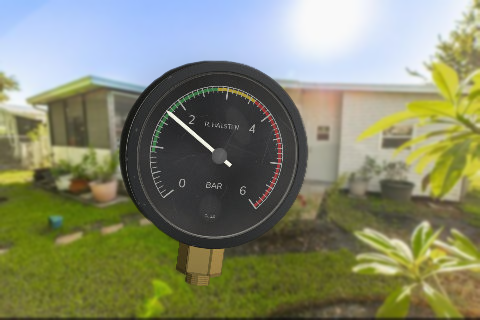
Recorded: 1.7 bar
